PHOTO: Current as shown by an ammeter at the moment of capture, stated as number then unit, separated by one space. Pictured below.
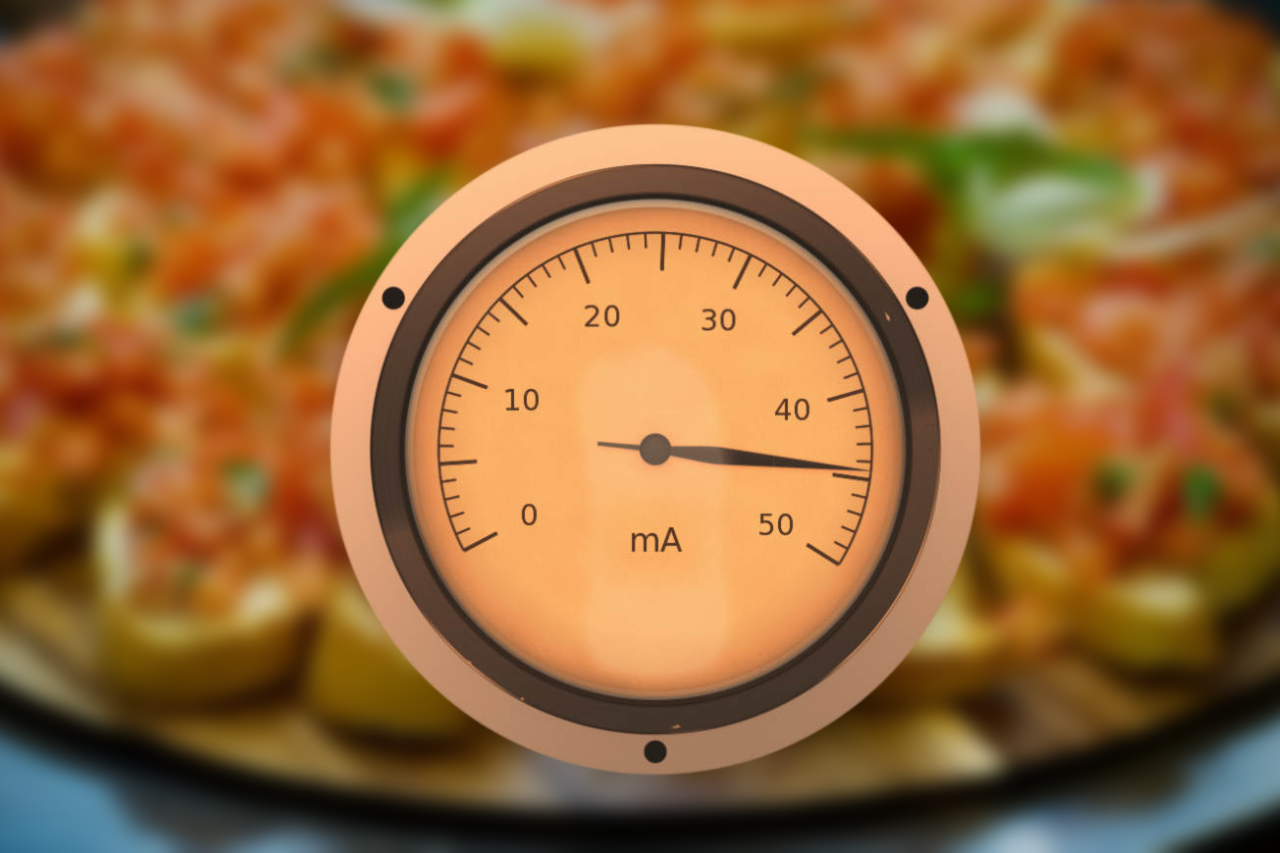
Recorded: 44.5 mA
